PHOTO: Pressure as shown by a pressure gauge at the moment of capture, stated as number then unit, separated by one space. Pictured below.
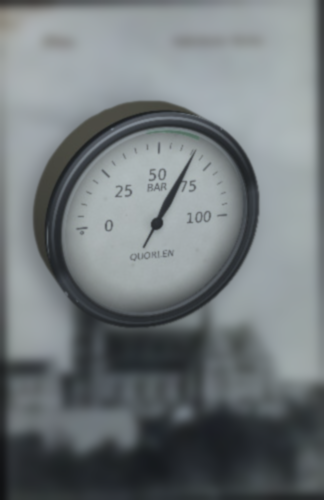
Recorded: 65 bar
